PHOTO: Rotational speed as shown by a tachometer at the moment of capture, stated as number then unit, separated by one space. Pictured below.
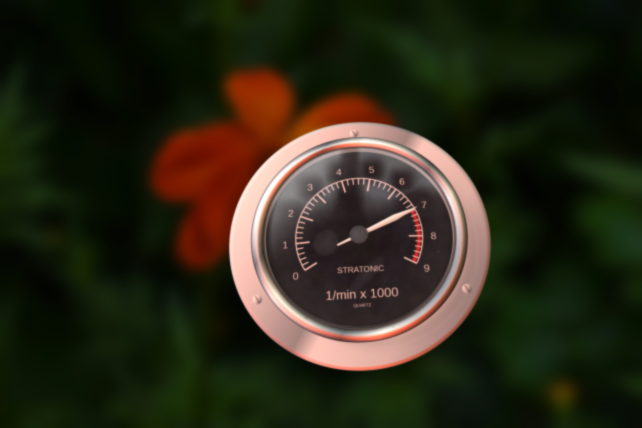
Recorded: 7000 rpm
